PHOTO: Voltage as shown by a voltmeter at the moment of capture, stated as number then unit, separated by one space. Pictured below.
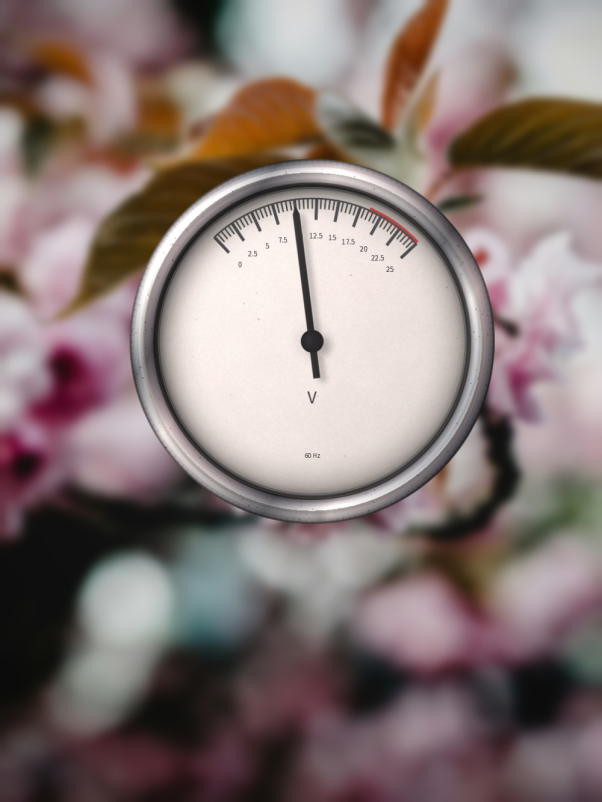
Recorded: 10 V
